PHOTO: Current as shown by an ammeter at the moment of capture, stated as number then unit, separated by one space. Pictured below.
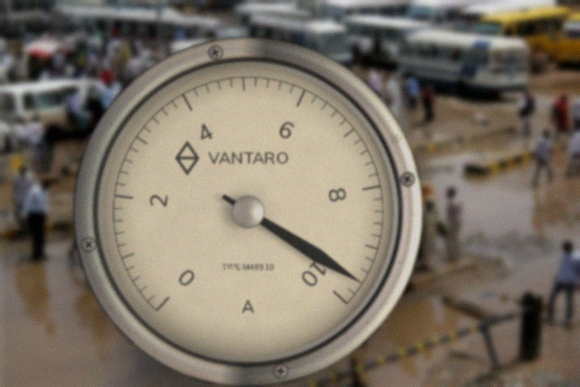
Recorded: 9.6 A
